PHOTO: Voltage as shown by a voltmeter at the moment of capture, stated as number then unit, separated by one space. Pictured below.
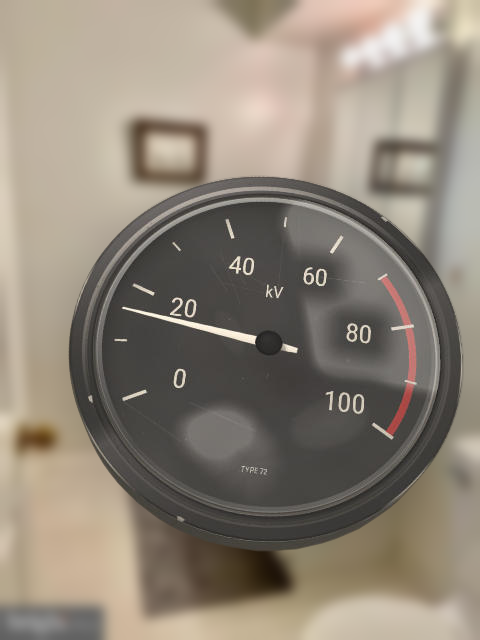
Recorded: 15 kV
